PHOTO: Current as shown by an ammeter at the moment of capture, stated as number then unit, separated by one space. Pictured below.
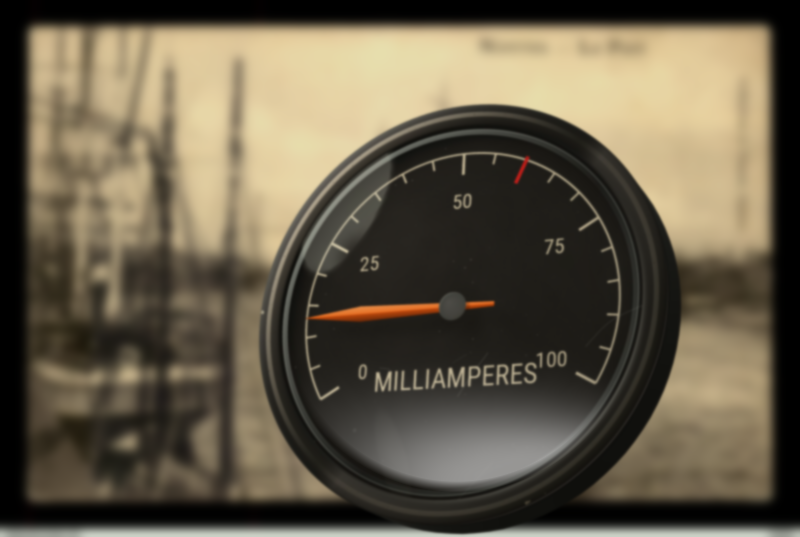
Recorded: 12.5 mA
